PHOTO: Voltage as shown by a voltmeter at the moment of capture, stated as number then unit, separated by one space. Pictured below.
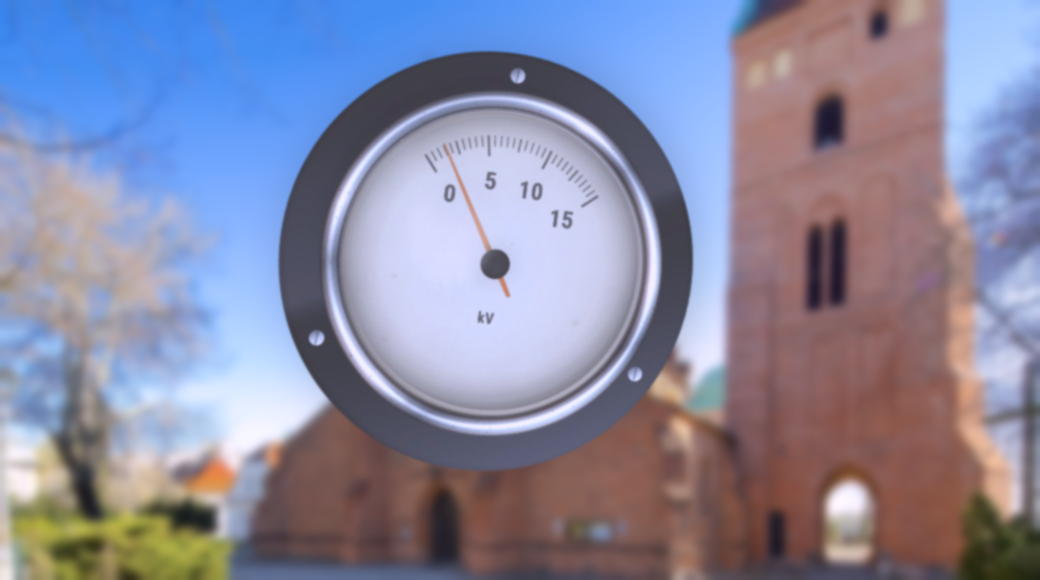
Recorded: 1.5 kV
